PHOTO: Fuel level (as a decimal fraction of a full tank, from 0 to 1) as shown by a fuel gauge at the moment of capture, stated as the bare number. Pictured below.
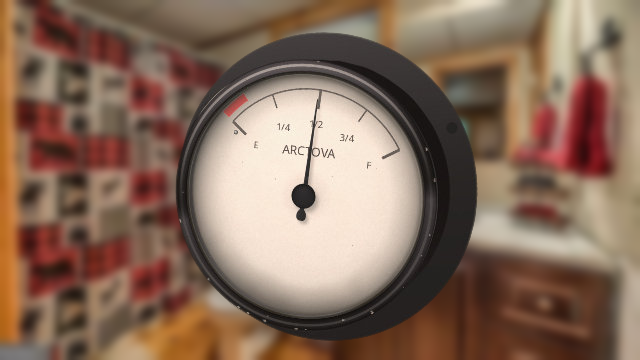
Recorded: 0.5
